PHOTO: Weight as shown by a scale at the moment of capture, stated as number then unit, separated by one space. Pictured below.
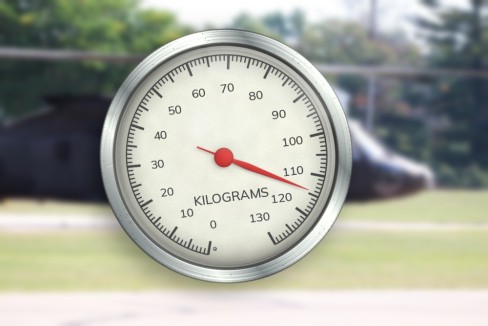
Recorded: 114 kg
